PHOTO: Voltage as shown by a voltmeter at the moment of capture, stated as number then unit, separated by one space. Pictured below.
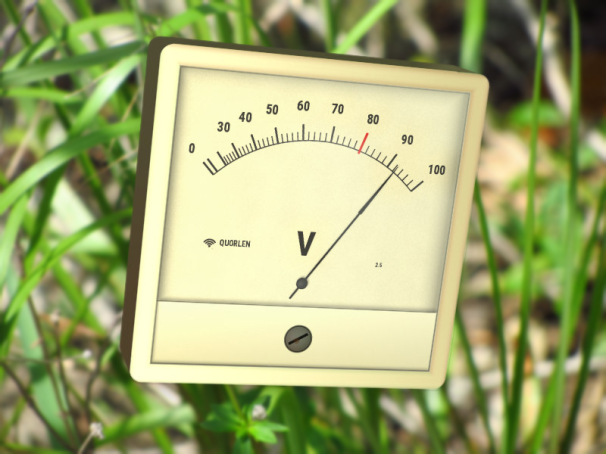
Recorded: 92 V
